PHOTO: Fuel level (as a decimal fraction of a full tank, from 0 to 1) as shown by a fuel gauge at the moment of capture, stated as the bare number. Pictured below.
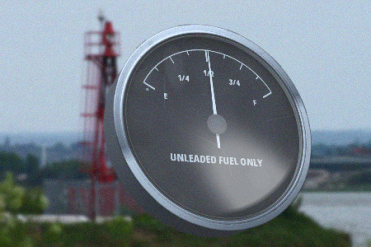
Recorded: 0.5
